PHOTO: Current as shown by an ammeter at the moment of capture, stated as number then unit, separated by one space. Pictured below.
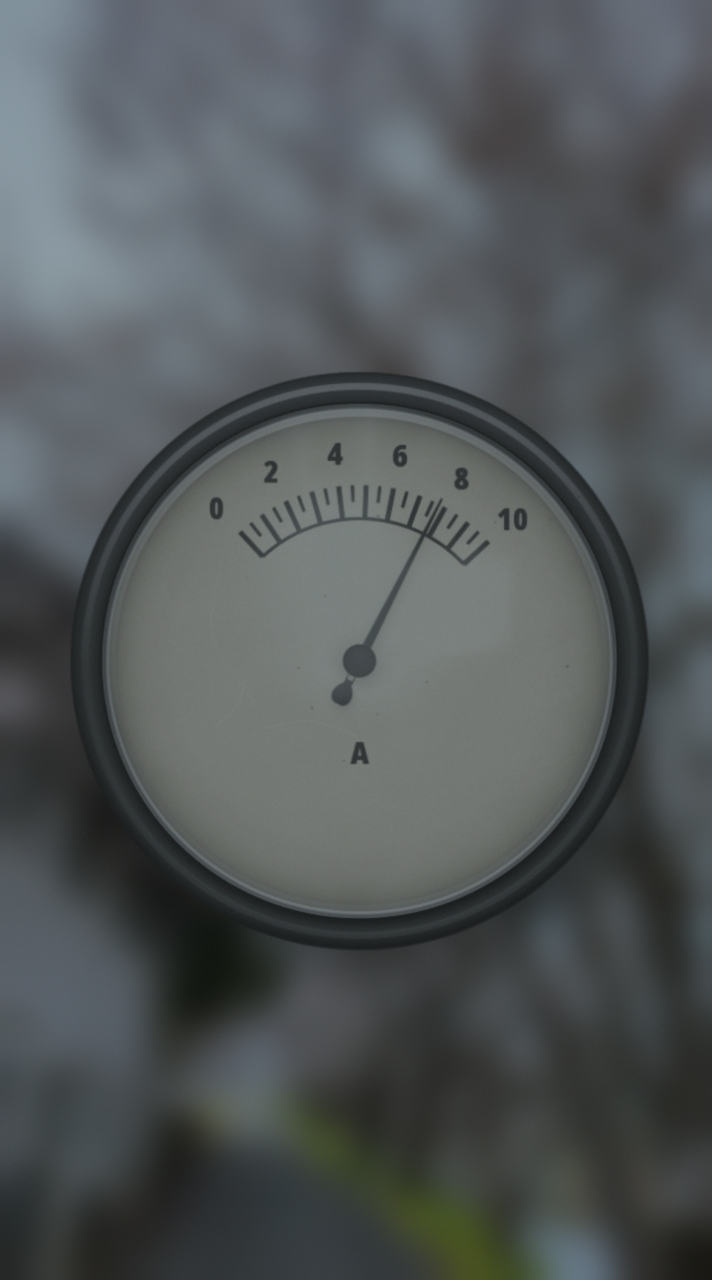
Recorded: 7.75 A
